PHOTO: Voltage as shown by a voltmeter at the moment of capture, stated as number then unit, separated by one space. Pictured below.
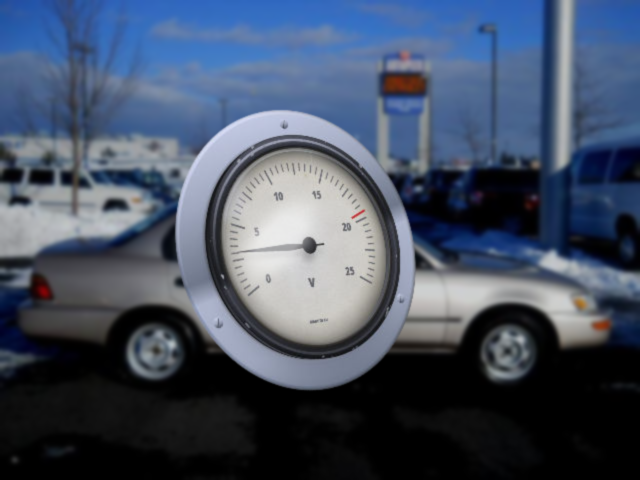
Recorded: 3 V
